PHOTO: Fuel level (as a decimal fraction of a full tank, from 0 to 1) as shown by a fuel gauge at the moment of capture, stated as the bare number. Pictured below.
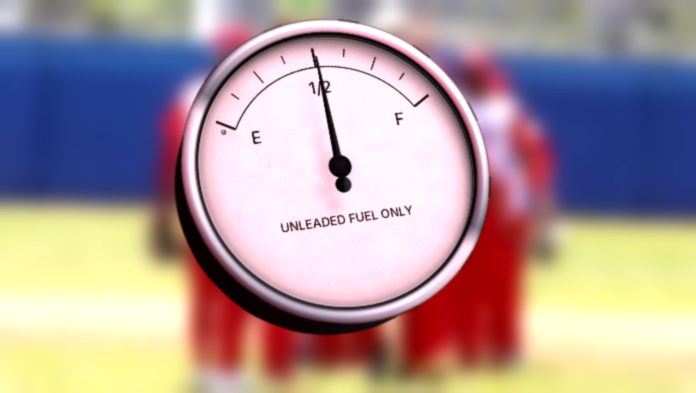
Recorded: 0.5
